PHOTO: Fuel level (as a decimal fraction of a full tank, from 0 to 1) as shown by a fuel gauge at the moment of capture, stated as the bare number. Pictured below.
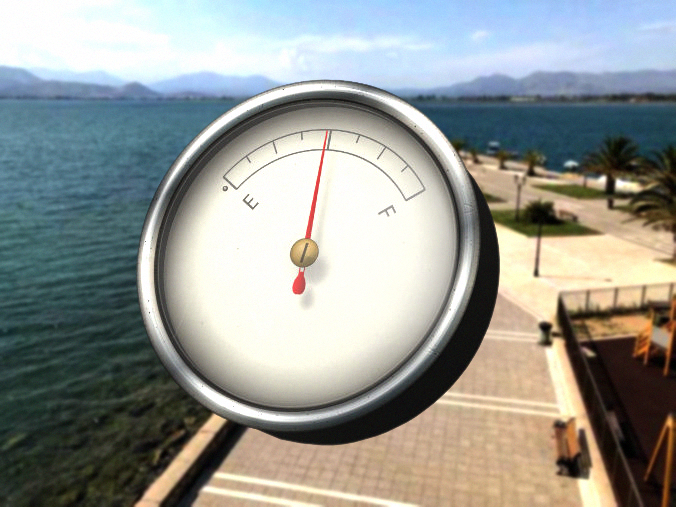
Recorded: 0.5
